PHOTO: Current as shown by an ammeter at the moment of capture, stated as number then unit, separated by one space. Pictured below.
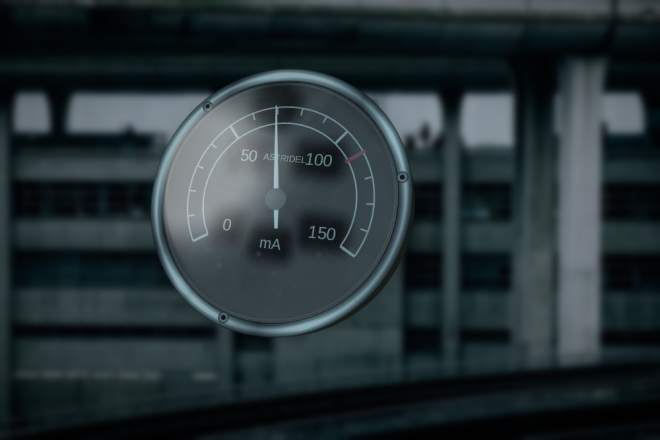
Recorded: 70 mA
